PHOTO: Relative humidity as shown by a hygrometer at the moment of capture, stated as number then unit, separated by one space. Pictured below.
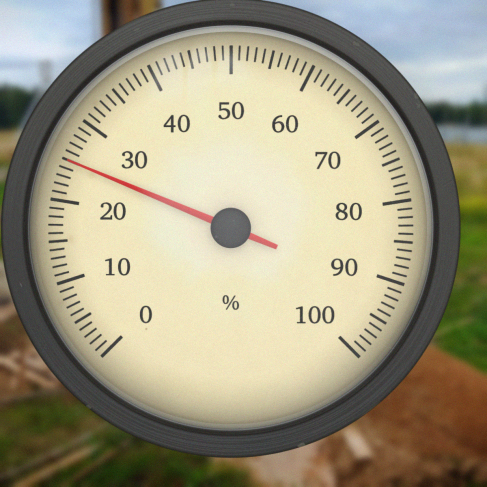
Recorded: 25 %
